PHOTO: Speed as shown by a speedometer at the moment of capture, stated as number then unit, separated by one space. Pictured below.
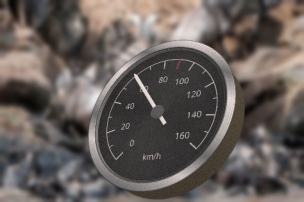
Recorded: 60 km/h
